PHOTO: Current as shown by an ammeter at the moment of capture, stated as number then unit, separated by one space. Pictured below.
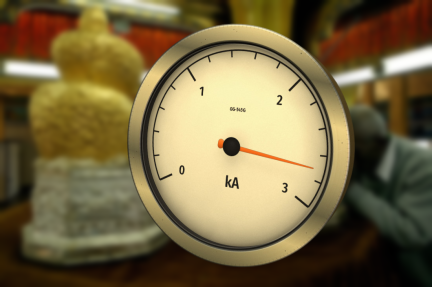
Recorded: 2.7 kA
